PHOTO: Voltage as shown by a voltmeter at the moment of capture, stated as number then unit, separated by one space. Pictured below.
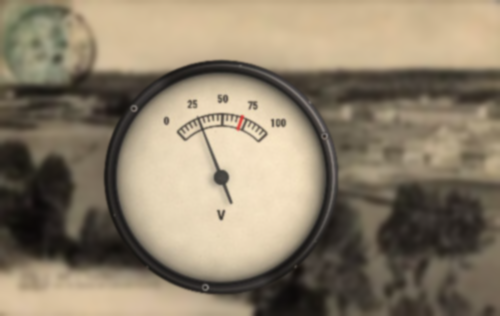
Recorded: 25 V
